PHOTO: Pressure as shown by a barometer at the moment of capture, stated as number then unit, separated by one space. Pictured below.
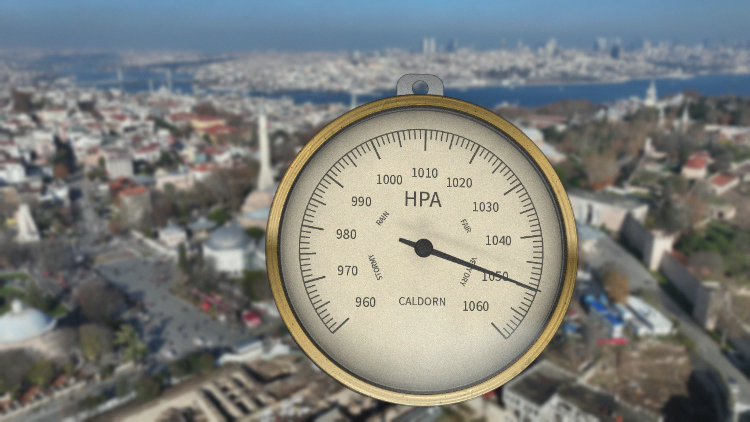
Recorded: 1050 hPa
